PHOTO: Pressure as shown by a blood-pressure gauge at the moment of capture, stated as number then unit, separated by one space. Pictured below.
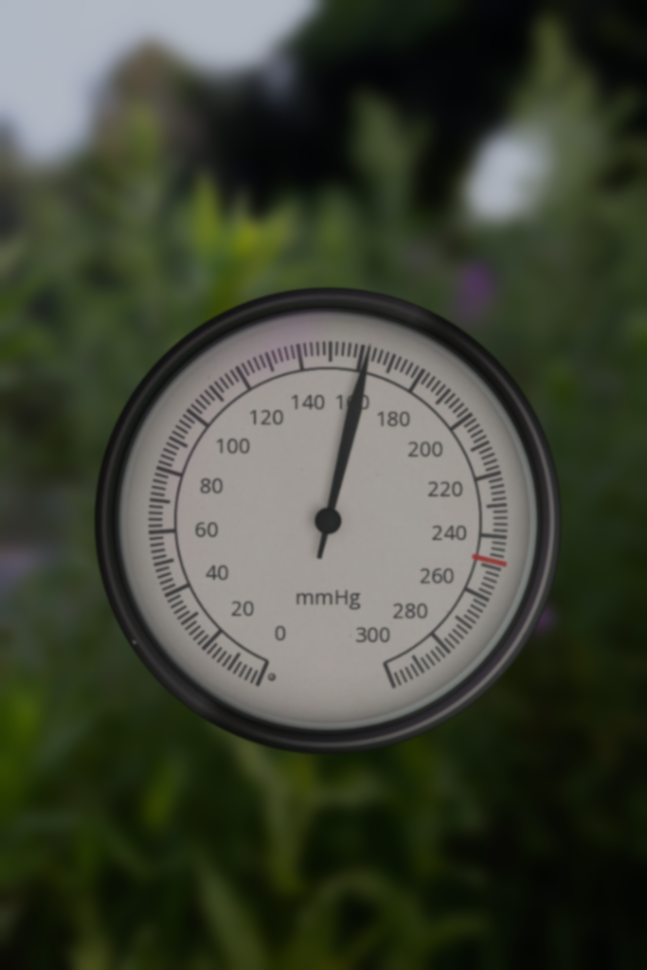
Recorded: 162 mmHg
